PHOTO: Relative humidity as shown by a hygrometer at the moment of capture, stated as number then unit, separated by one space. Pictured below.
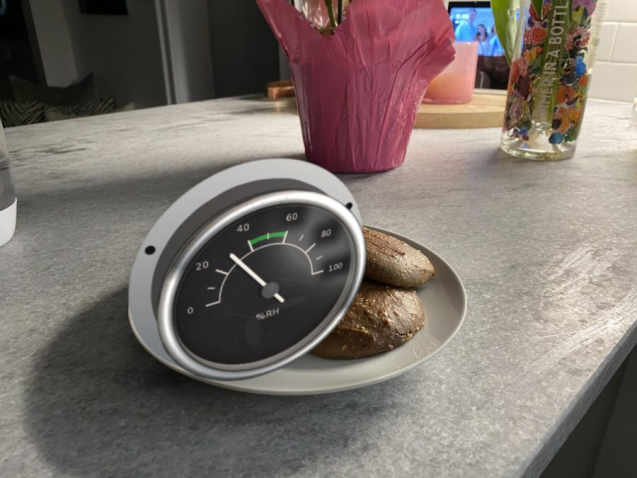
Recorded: 30 %
